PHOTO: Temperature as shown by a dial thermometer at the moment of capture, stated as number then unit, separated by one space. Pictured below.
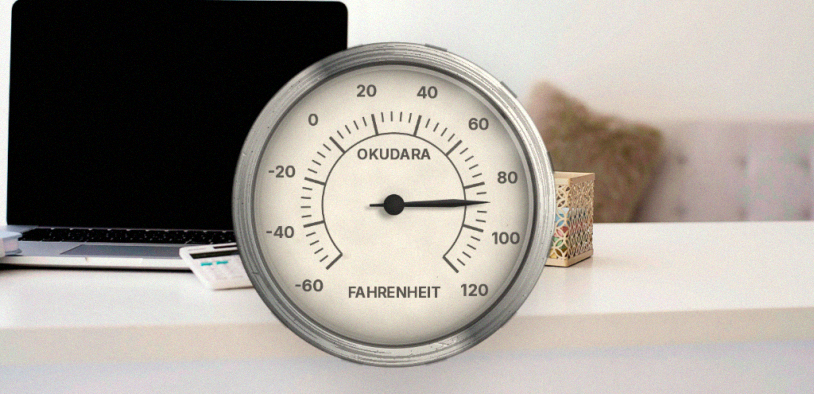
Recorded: 88 °F
